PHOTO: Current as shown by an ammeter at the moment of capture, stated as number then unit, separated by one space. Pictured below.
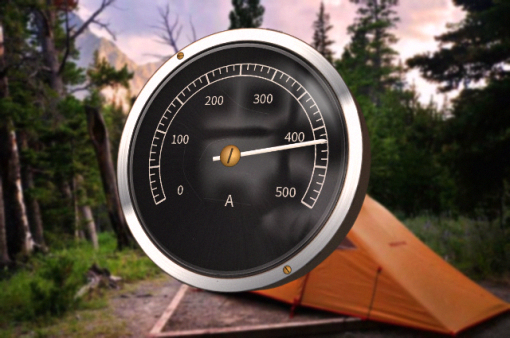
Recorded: 420 A
